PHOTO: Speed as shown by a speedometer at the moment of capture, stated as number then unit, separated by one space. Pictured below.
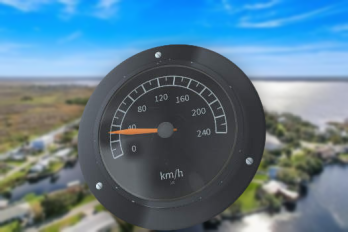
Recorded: 30 km/h
